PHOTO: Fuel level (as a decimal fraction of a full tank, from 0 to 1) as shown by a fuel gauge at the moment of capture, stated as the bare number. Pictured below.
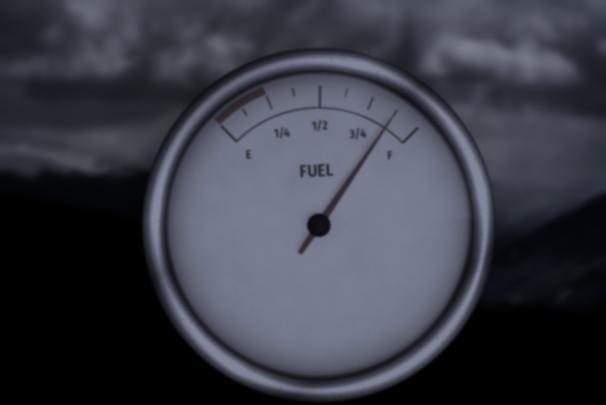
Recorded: 0.875
